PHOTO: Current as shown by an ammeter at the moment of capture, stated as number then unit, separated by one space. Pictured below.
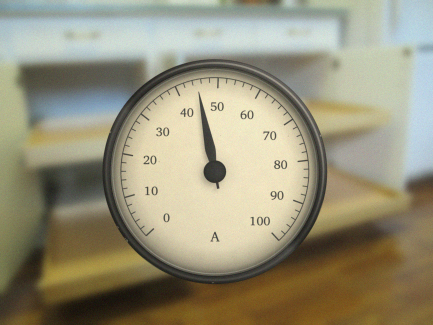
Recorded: 45 A
